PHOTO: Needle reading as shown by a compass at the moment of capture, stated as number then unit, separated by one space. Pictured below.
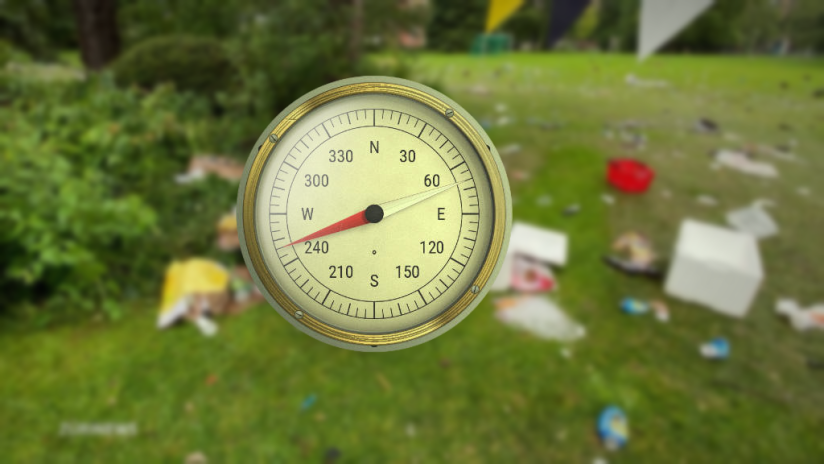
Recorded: 250 °
